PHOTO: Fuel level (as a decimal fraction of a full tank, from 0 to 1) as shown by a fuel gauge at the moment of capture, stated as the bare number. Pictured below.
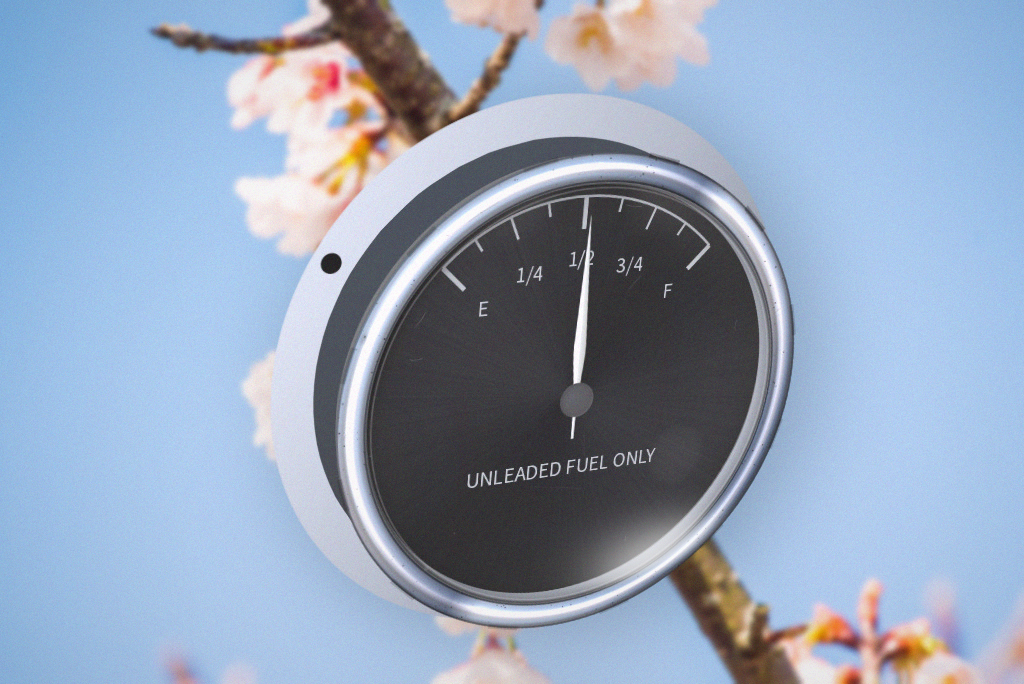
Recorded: 0.5
